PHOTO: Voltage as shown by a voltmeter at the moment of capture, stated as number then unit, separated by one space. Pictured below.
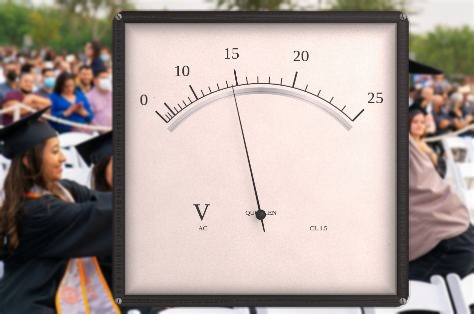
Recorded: 14.5 V
